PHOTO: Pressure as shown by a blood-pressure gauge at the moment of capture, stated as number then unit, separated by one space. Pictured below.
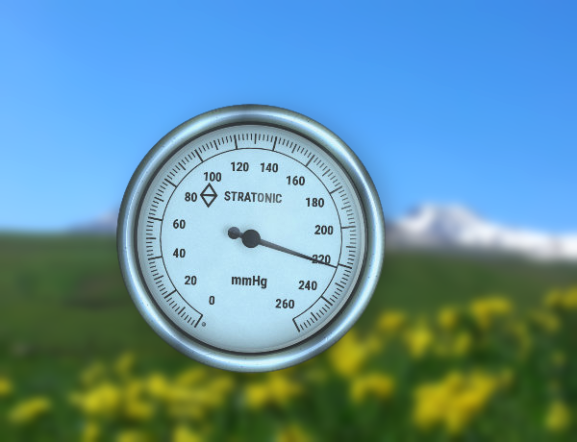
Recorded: 222 mmHg
